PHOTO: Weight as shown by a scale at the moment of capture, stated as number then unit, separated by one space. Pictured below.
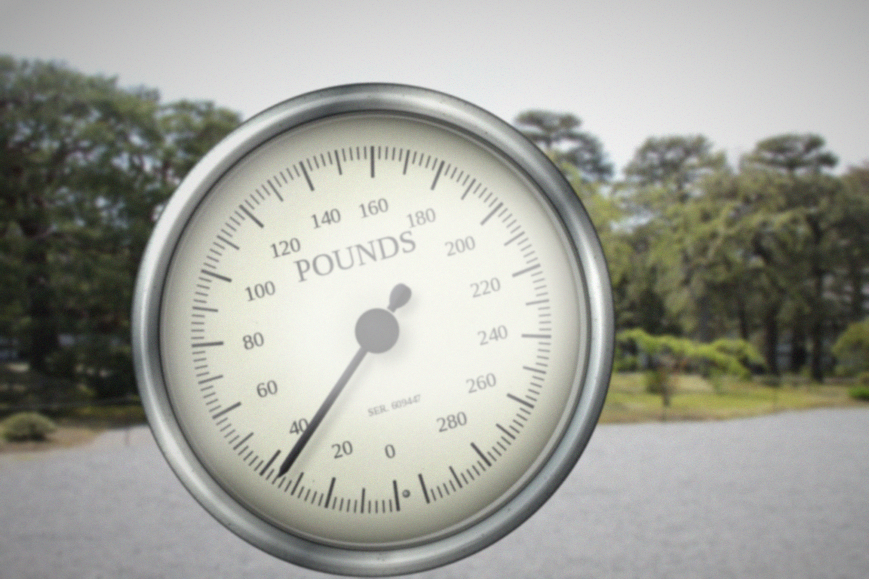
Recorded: 36 lb
